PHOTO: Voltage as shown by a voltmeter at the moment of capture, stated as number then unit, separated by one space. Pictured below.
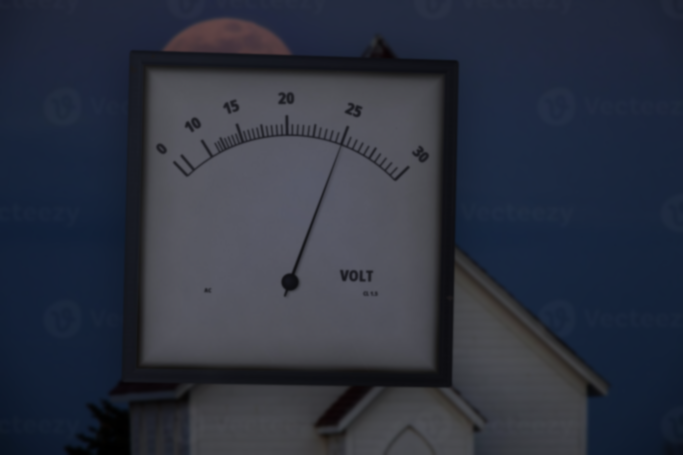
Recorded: 25 V
